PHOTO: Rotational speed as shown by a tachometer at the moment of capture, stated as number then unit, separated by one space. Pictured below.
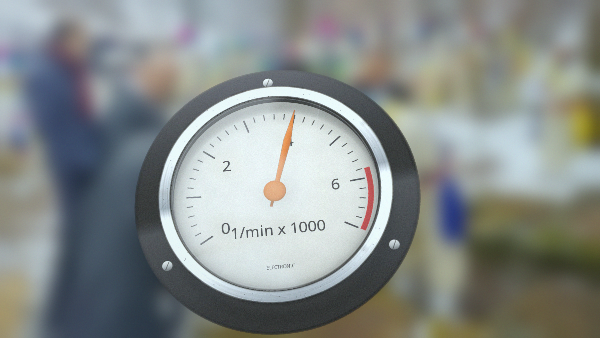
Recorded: 4000 rpm
